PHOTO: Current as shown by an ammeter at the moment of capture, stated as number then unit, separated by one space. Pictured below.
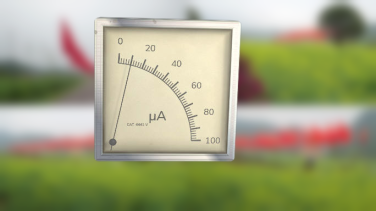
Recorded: 10 µA
